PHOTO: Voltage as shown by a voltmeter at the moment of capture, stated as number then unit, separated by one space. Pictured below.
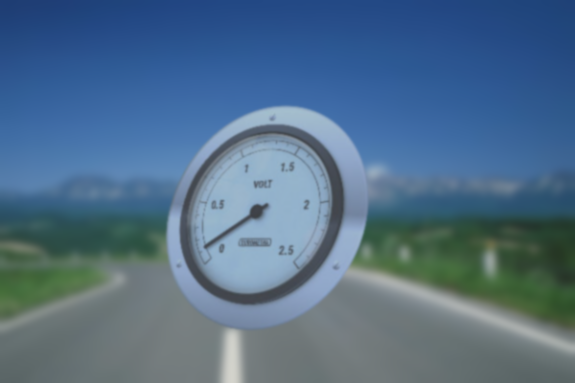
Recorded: 0.1 V
